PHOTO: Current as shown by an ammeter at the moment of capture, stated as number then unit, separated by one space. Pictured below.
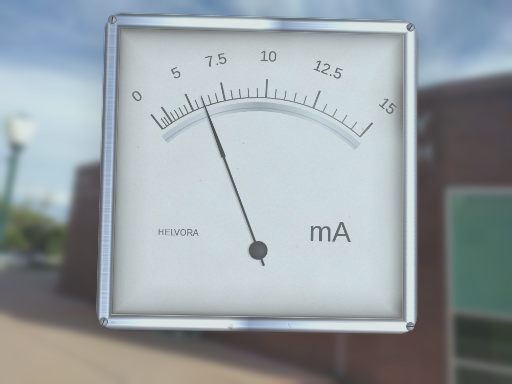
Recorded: 6 mA
